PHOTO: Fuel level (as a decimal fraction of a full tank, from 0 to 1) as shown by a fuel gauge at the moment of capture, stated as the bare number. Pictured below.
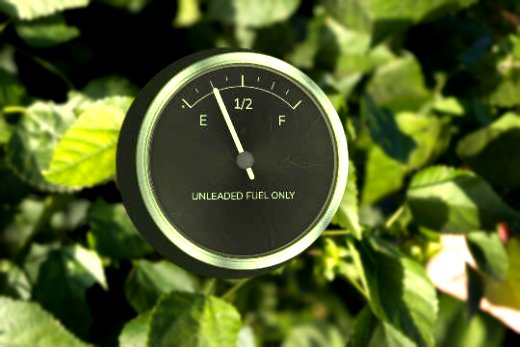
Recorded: 0.25
